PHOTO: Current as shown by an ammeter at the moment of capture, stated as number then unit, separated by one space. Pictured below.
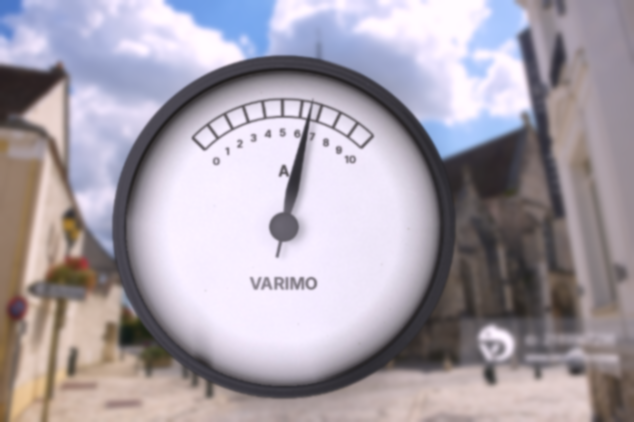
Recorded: 6.5 A
